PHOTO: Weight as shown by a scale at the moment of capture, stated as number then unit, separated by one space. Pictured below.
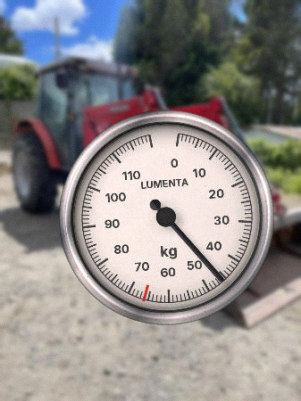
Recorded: 46 kg
